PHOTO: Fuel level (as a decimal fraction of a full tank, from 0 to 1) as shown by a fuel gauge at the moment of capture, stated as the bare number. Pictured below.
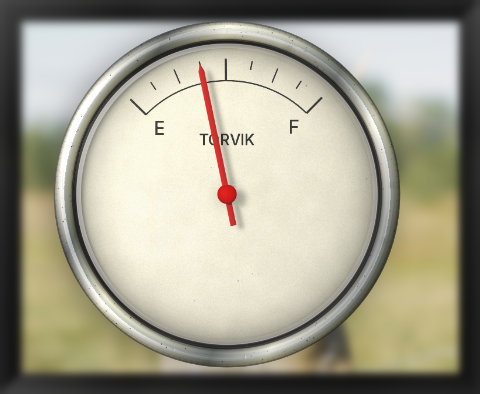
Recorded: 0.375
